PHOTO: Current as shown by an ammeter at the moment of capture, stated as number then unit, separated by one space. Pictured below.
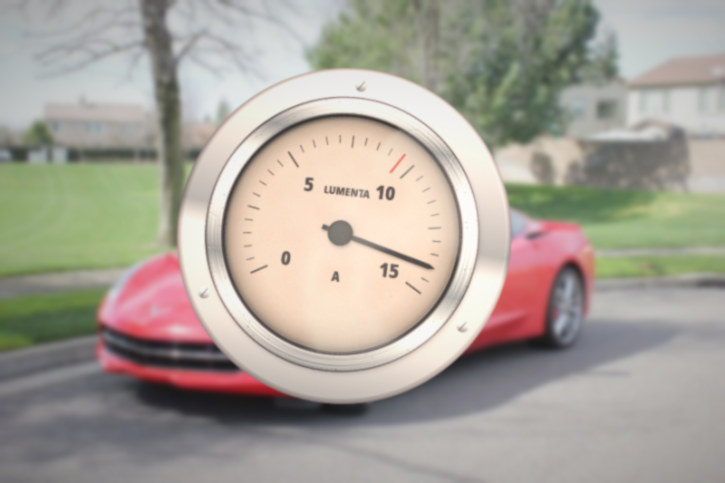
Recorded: 14 A
